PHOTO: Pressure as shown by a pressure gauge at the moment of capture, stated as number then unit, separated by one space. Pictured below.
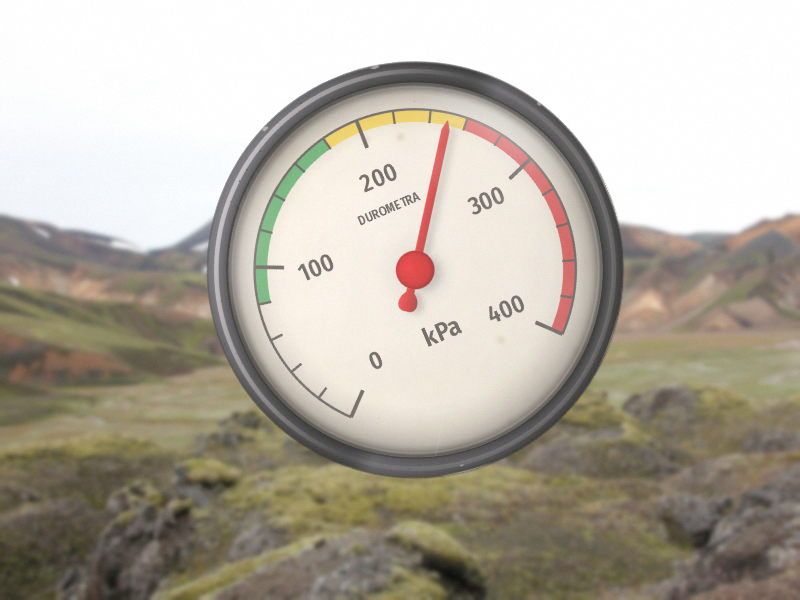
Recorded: 250 kPa
